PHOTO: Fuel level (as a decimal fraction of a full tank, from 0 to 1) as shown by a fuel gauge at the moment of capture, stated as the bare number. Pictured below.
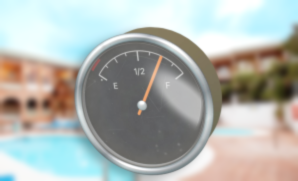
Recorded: 0.75
